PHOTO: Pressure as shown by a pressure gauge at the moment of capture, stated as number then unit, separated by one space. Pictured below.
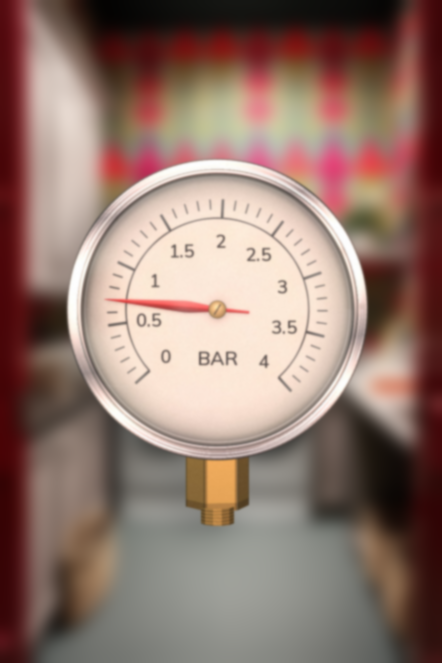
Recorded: 0.7 bar
